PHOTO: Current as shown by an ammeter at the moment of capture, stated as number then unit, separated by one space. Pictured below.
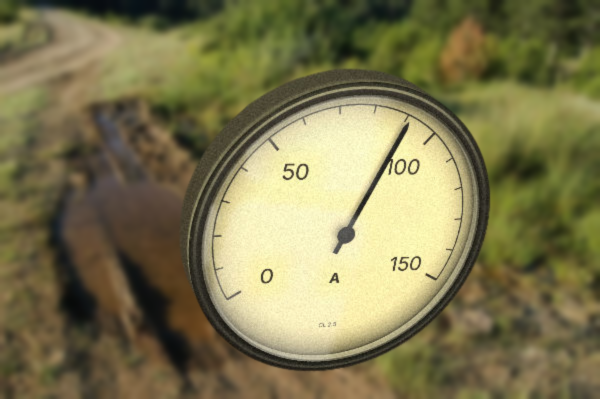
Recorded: 90 A
